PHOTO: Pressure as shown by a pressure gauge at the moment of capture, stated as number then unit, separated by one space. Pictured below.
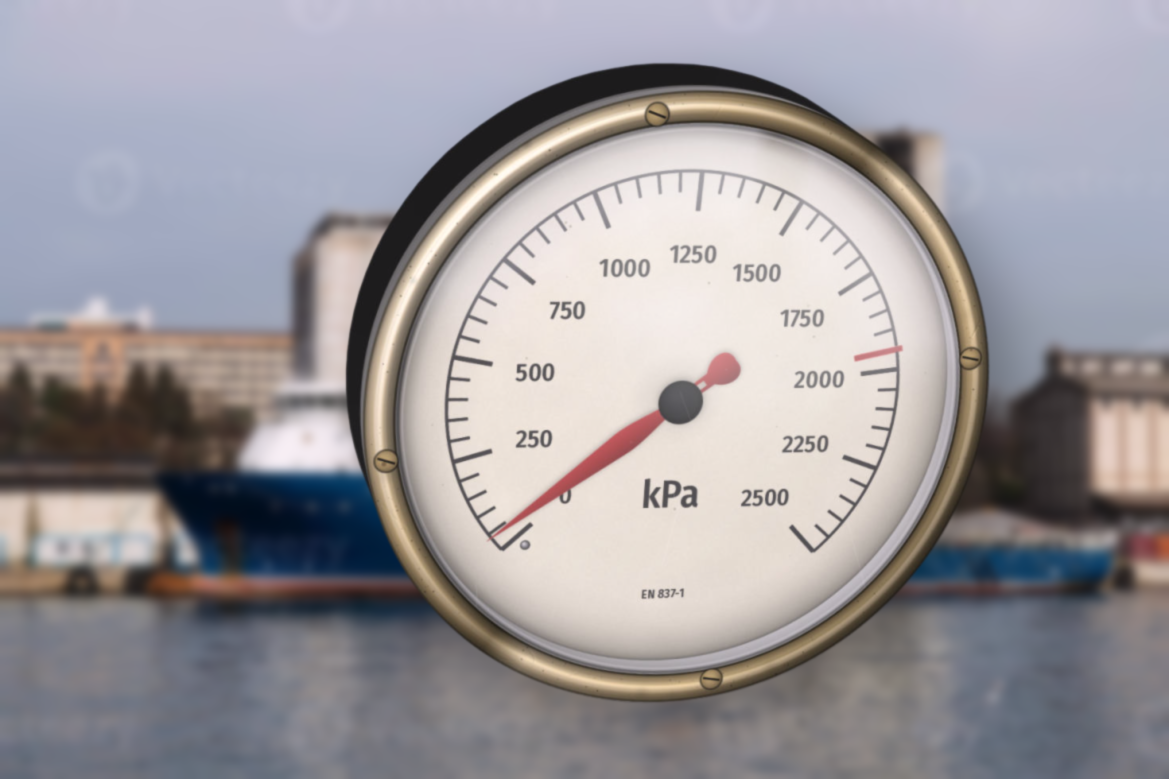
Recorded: 50 kPa
